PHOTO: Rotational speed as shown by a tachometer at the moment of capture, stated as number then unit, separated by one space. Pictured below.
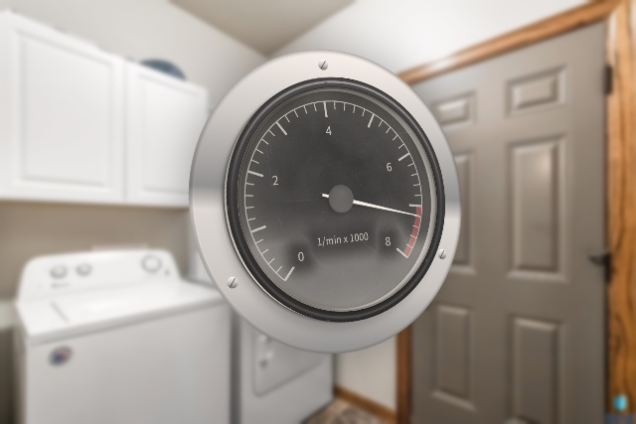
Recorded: 7200 rpm
